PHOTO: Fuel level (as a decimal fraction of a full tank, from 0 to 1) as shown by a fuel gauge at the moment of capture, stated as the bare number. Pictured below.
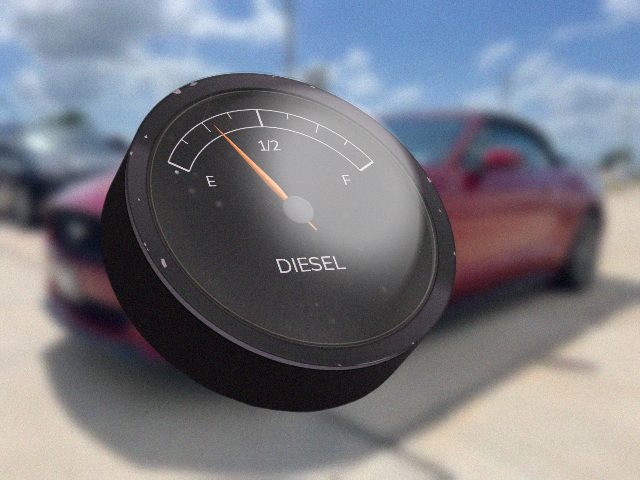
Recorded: 0.25
